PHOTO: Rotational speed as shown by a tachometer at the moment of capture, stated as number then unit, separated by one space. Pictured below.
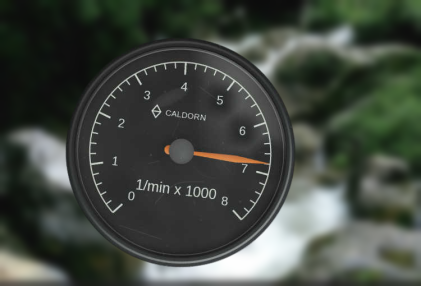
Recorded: 6800 rpm
